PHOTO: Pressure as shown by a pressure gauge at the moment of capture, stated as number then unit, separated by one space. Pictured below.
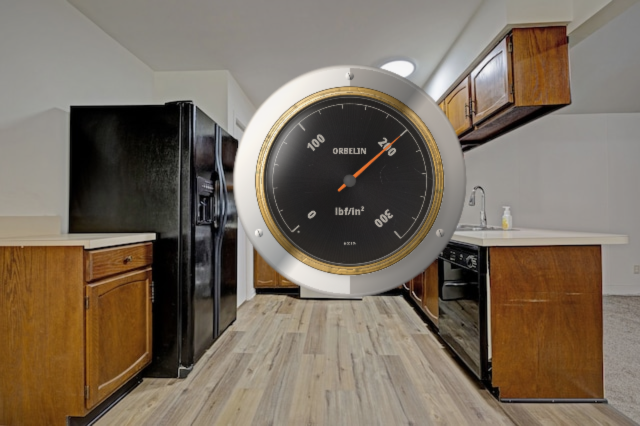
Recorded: 200 psi
